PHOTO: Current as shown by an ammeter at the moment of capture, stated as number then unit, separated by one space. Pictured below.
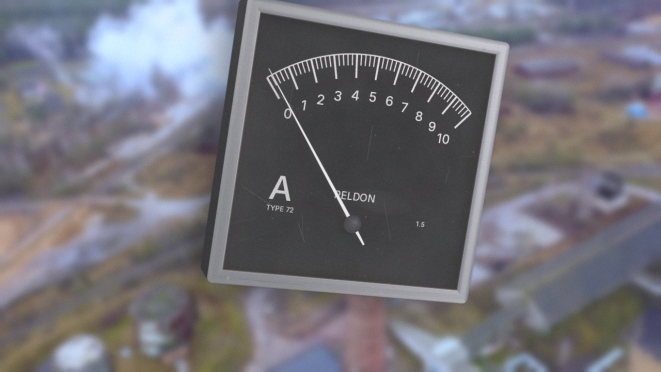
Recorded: 0.2 A
